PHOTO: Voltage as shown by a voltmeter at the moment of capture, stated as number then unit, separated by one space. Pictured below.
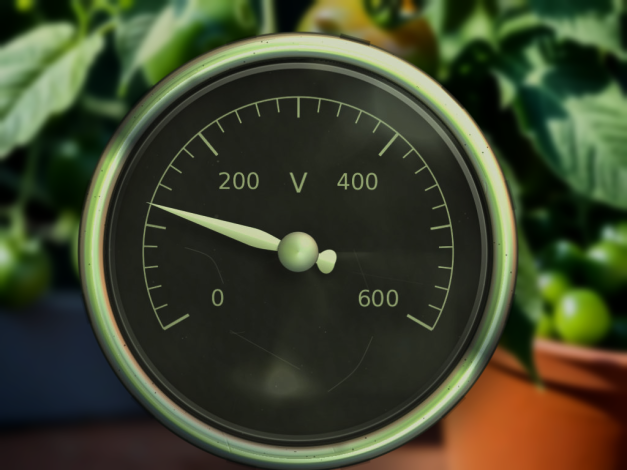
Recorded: 120 V
